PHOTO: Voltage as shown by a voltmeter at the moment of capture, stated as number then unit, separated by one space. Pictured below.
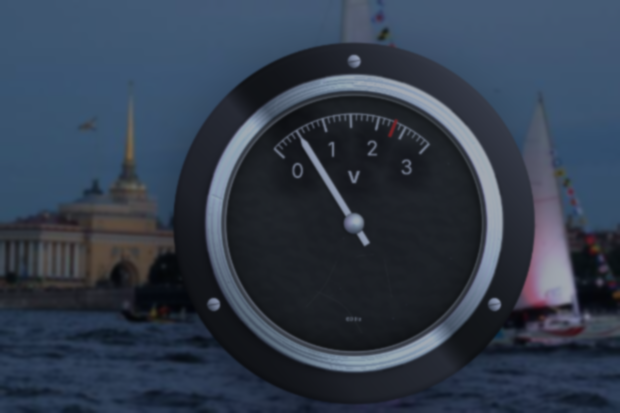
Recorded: 0.5 V
